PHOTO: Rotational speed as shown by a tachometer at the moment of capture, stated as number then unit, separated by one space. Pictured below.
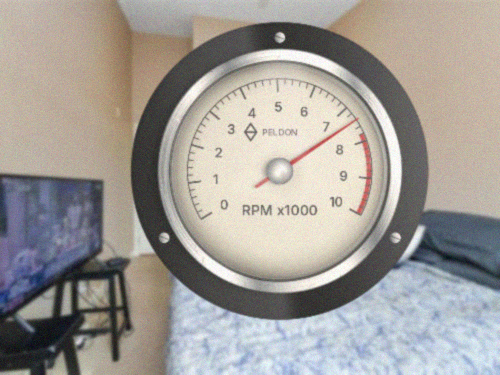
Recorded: 7400 rpm
